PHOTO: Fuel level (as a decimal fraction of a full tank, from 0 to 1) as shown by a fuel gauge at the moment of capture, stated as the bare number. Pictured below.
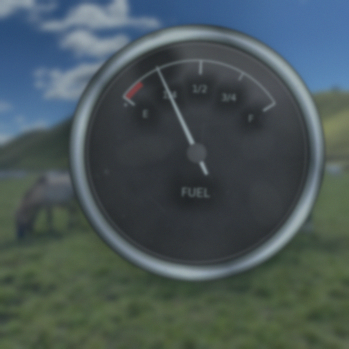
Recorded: 0.25
